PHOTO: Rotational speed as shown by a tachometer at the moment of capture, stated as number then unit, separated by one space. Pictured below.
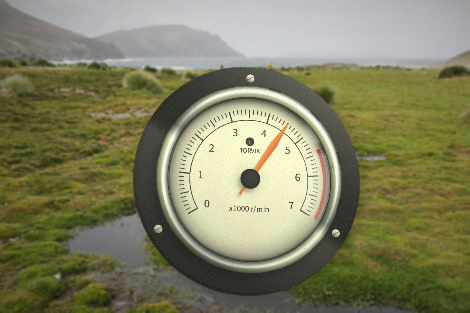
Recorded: 4500 rpm
